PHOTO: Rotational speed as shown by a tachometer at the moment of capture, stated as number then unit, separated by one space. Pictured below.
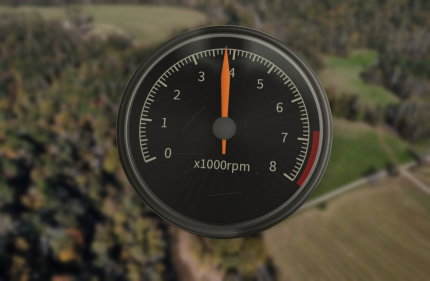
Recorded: 3800 rpm
